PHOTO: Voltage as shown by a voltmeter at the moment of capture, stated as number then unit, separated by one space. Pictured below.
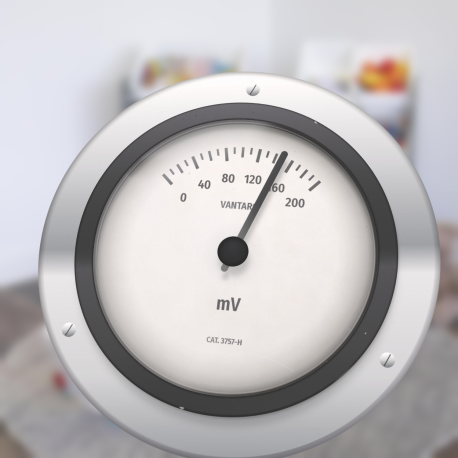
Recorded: 150 mV
